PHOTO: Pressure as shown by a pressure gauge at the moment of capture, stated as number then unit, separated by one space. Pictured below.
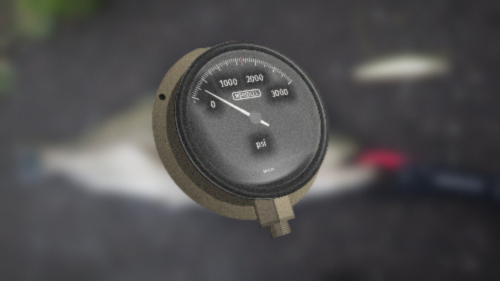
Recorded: 250 psi
